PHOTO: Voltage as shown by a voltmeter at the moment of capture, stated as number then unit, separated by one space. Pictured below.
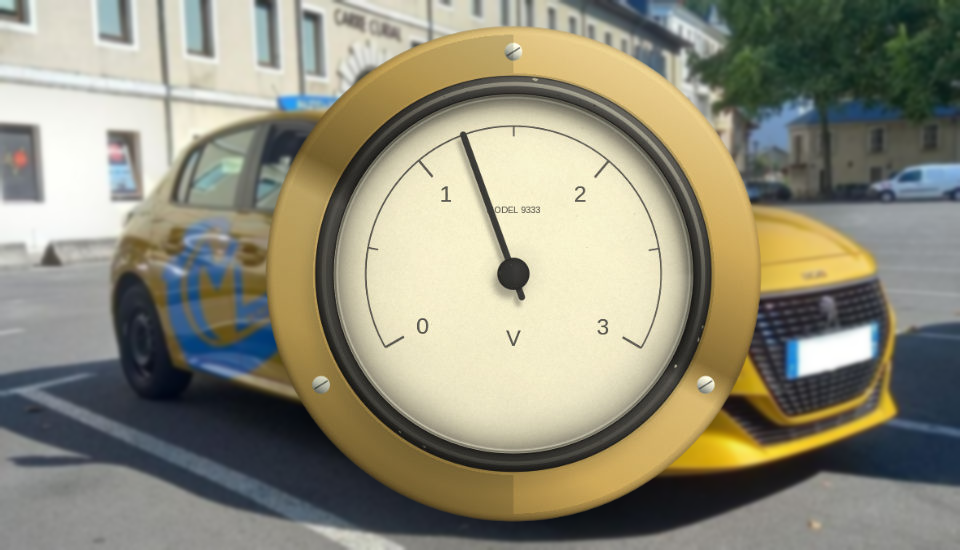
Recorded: 1.25 V
